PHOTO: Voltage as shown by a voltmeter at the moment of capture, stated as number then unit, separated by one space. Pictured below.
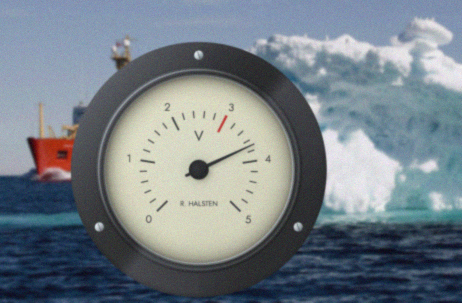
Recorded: 3.7 V
